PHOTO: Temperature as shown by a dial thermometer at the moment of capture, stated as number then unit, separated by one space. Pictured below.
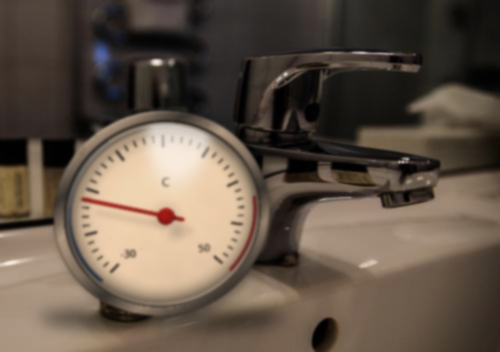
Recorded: -12 °C
